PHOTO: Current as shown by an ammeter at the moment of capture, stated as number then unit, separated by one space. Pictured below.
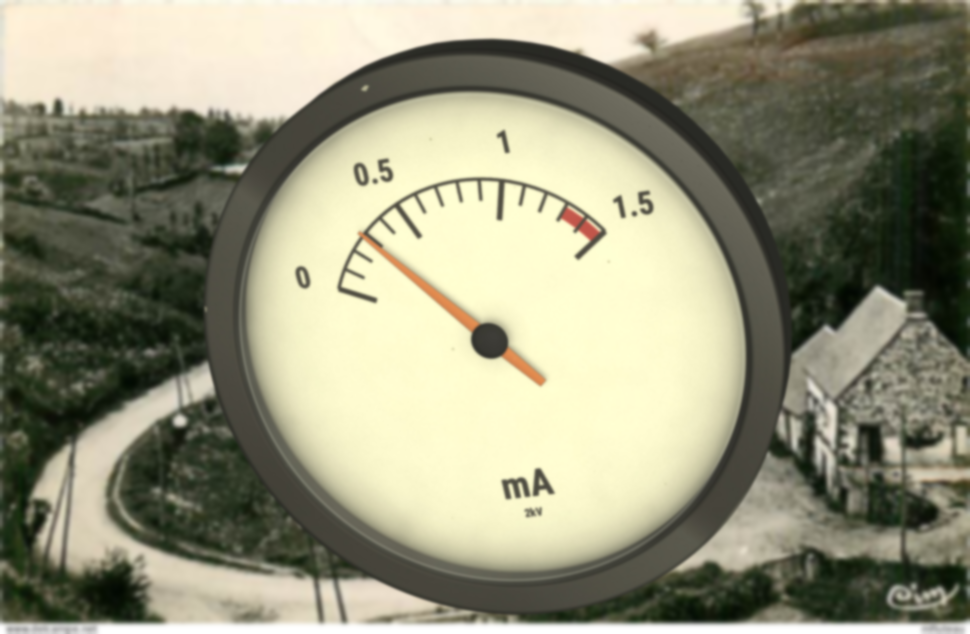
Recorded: 0.3 mA
